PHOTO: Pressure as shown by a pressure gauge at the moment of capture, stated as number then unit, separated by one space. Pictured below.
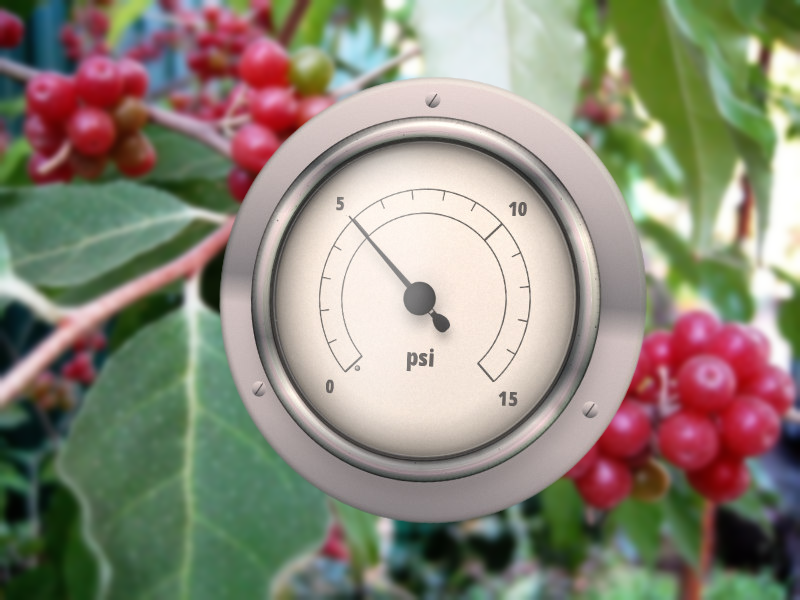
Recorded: 5 psi
